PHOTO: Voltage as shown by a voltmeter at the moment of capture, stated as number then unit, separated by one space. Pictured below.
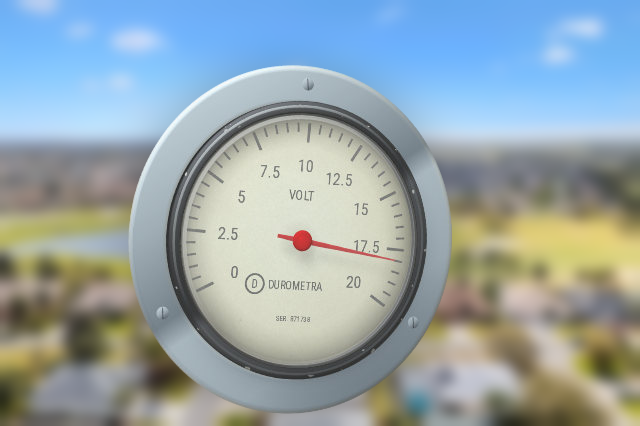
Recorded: 18 V
